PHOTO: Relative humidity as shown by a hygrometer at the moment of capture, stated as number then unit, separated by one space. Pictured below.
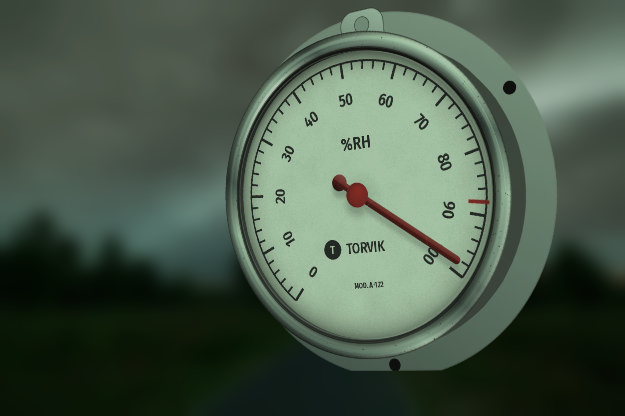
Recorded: 98 %
